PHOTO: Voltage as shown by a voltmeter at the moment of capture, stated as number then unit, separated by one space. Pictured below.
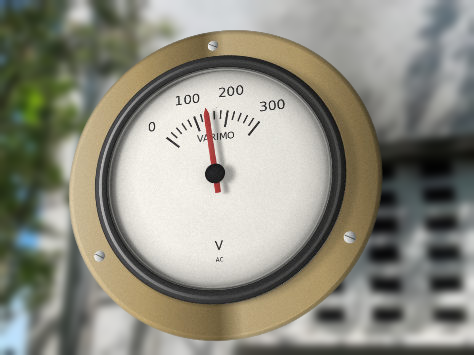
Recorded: 140 V
